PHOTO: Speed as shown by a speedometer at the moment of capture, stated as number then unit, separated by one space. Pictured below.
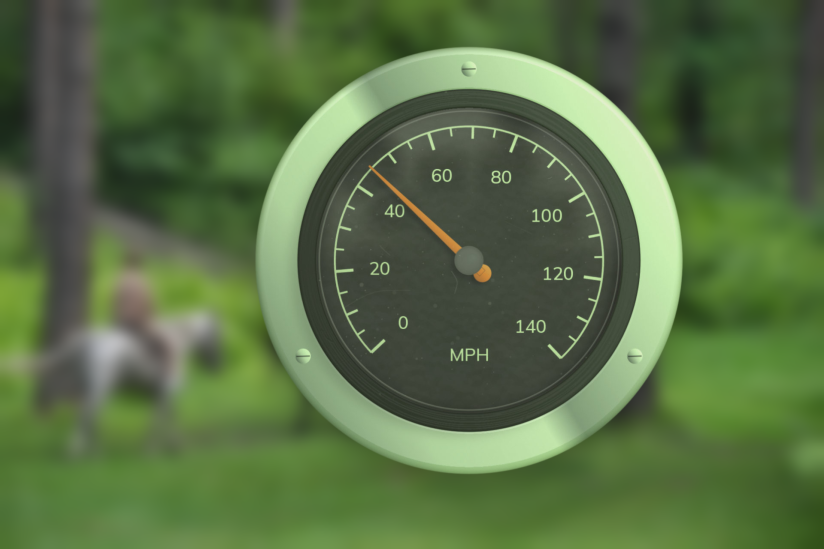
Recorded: 45 mph
